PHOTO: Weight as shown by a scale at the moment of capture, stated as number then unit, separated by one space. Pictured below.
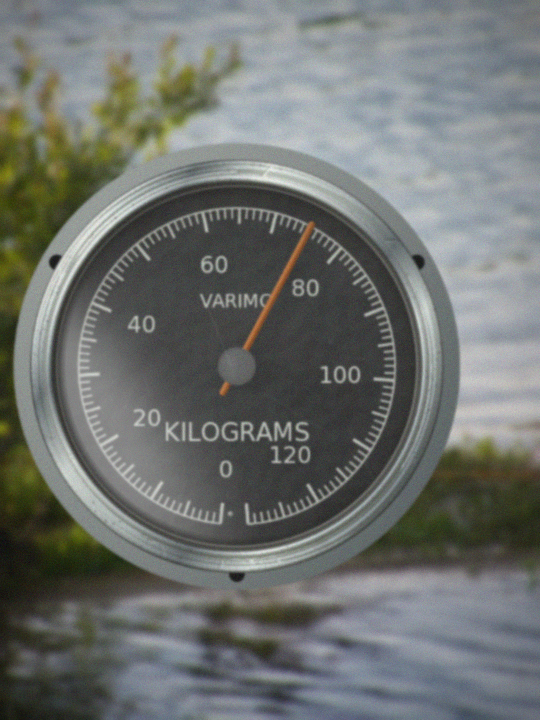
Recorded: 75 kg
